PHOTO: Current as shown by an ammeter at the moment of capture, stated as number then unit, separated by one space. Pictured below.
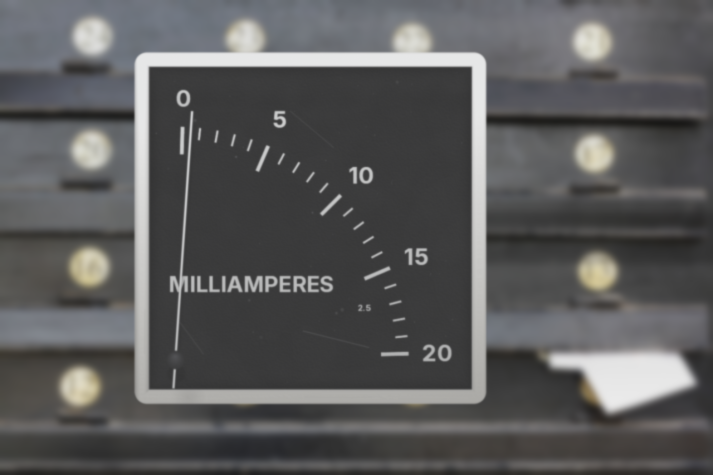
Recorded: 0.5 mA
